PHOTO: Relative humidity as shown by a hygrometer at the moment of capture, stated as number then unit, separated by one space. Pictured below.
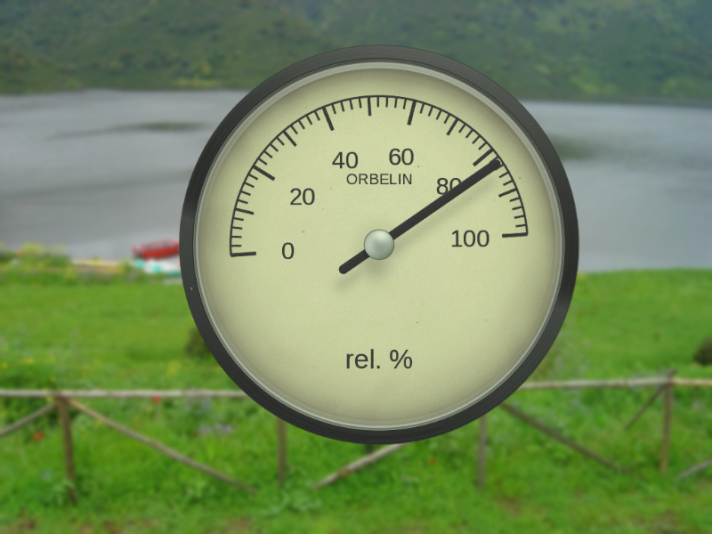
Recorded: 83 %
